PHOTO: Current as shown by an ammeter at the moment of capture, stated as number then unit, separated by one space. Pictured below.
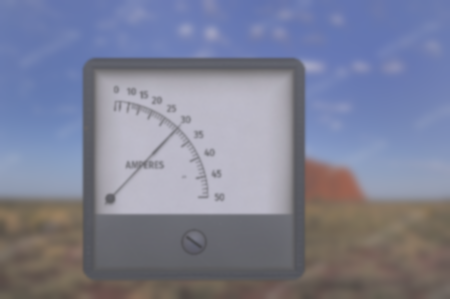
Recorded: 30 A
